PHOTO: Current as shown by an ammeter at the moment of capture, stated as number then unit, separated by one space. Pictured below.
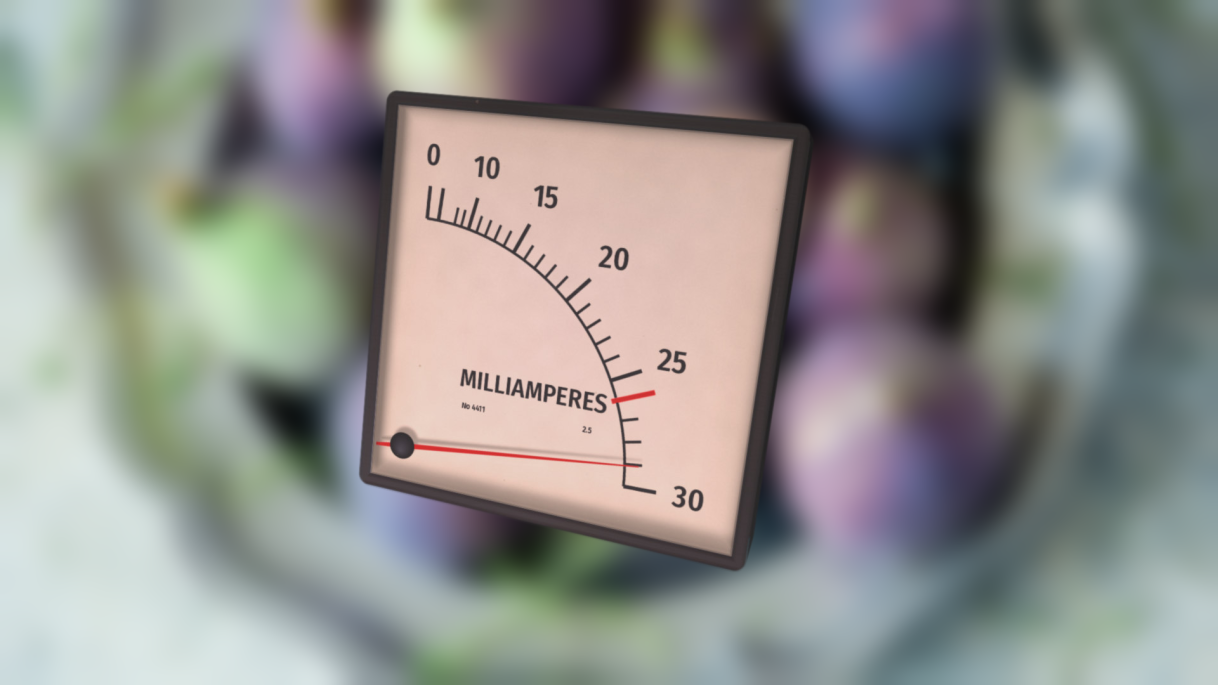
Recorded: 29 mA
